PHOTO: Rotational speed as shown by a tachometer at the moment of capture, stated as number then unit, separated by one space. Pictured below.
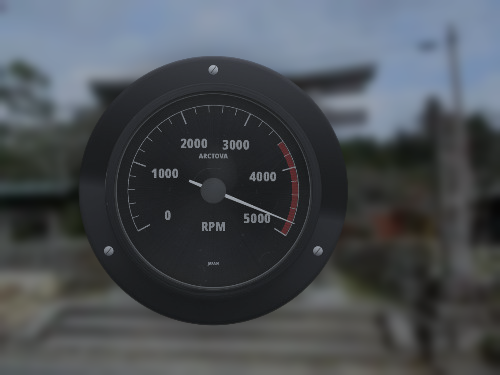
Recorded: 4800 rpm
